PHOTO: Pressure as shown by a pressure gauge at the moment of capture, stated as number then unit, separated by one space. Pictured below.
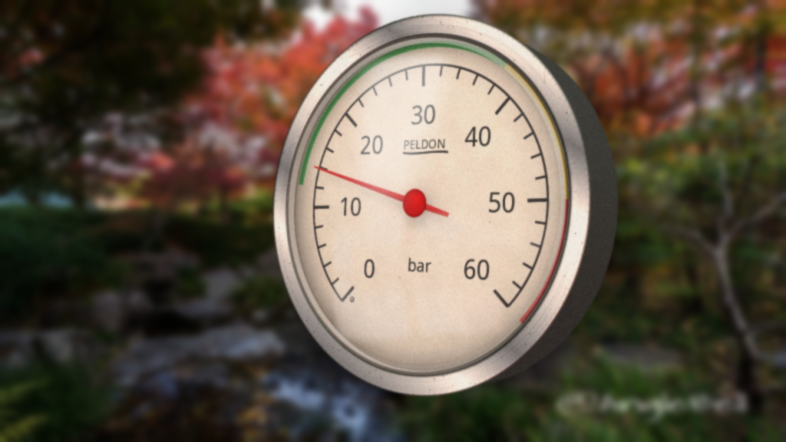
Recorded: 14 bar
